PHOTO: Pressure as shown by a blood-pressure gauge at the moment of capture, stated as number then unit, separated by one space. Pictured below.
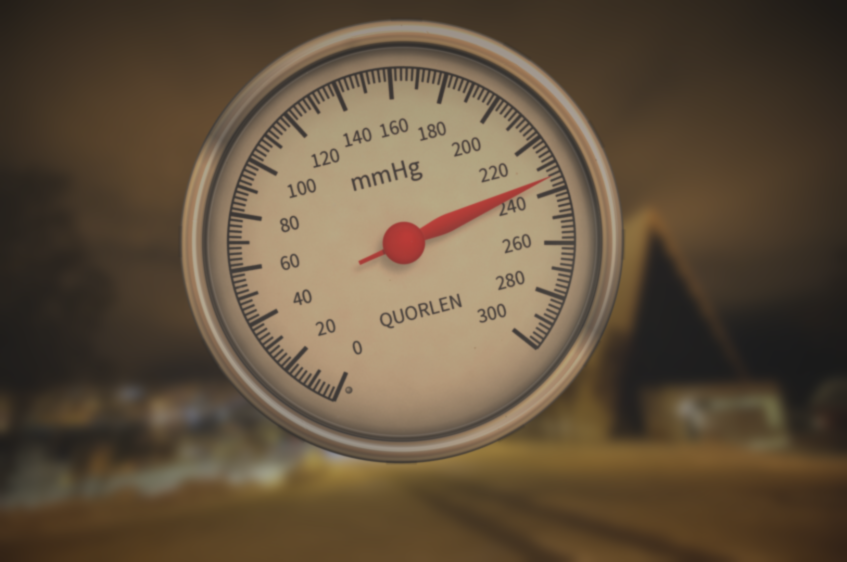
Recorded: 234 mmHg
